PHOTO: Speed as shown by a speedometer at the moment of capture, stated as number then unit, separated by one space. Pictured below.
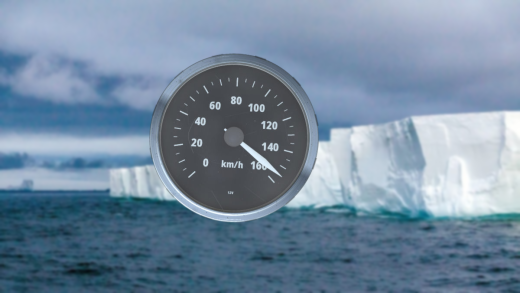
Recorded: 155 km/h
